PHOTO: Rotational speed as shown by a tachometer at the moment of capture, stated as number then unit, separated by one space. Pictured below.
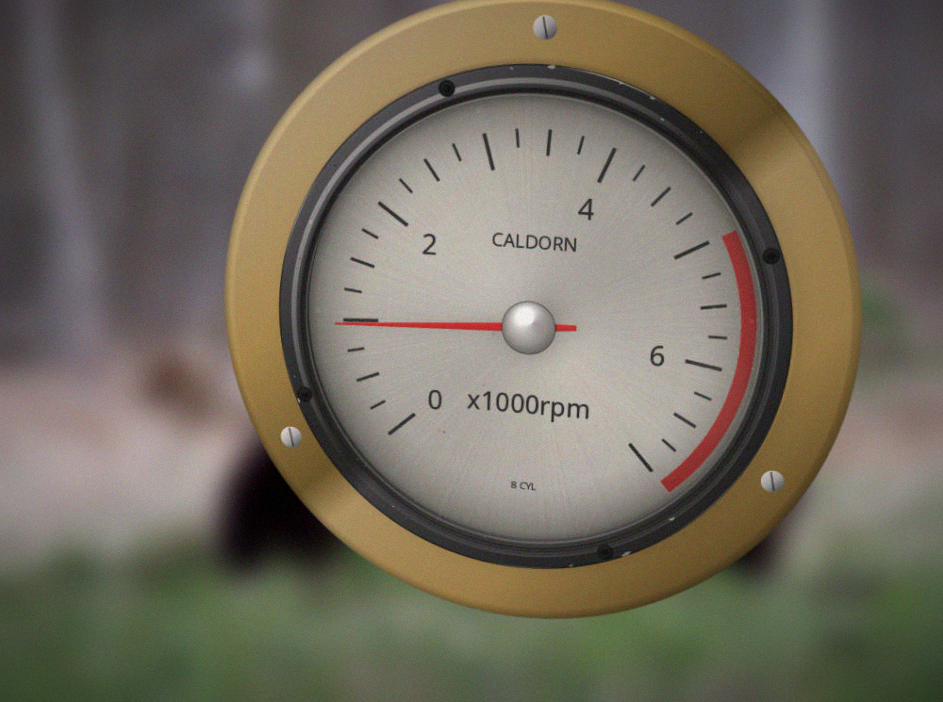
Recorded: 1000 rpm
